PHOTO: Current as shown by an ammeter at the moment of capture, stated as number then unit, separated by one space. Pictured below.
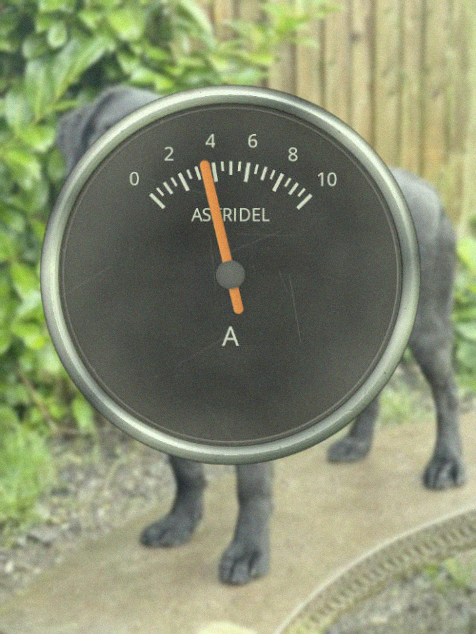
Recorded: 3.5 A
